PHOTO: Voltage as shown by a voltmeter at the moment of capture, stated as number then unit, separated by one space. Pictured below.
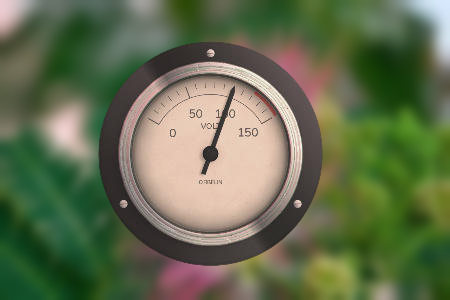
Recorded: 100 V
